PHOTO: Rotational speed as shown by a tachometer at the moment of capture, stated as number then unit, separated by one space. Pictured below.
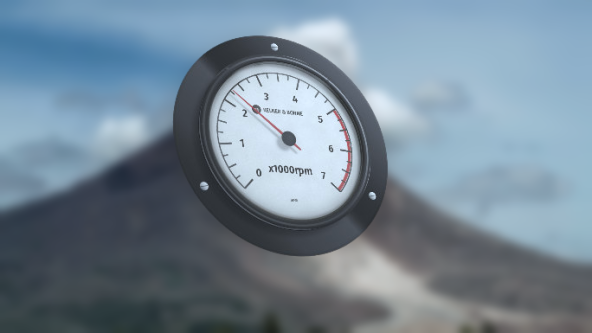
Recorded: 2250 rpm
